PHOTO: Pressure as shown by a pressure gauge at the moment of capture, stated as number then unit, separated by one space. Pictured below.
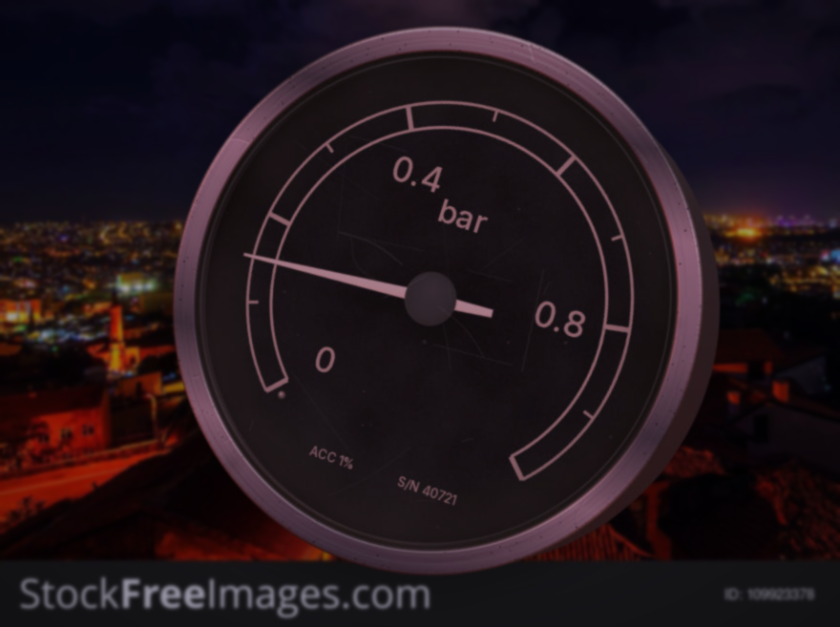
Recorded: 0.15 bar
